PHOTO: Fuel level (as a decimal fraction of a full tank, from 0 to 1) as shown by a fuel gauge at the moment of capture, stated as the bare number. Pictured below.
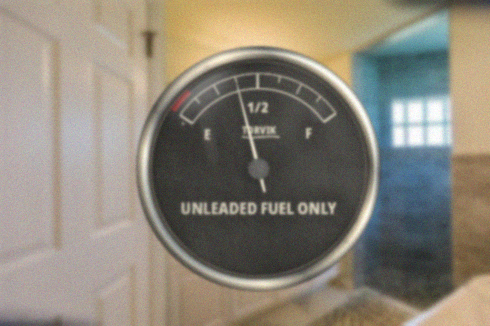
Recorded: 0.375
